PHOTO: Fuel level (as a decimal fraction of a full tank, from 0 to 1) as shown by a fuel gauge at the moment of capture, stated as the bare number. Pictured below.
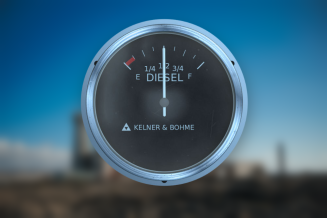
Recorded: 0.5
